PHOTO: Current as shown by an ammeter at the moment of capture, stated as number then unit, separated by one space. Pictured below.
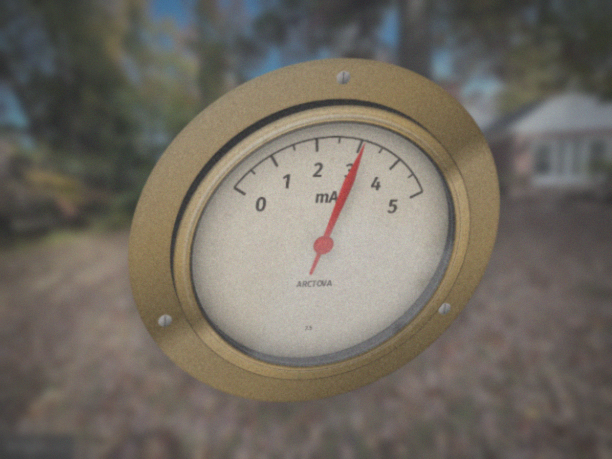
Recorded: 3 mA
